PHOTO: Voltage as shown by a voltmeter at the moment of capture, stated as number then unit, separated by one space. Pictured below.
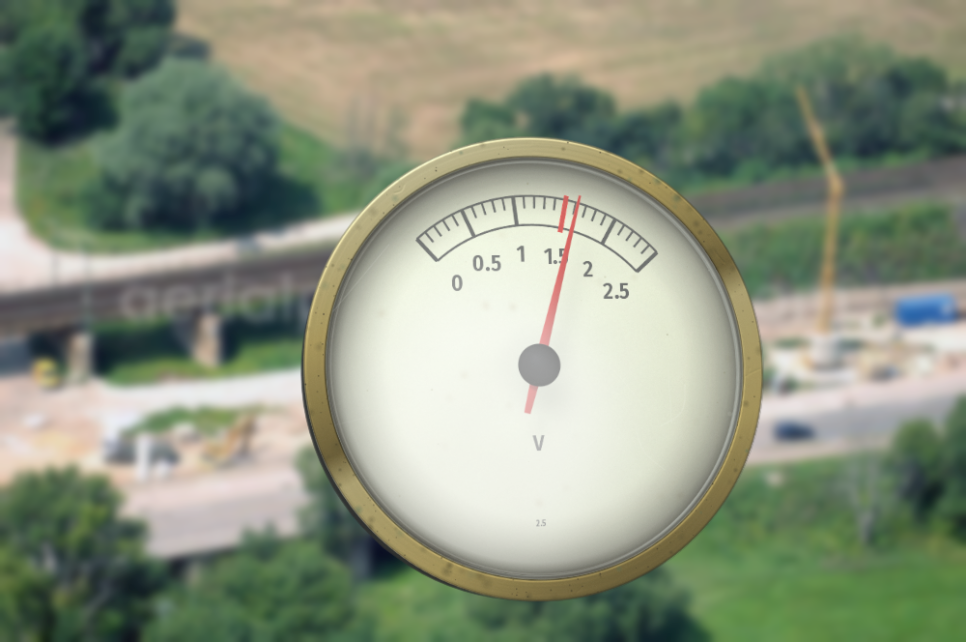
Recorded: 1.6 V
